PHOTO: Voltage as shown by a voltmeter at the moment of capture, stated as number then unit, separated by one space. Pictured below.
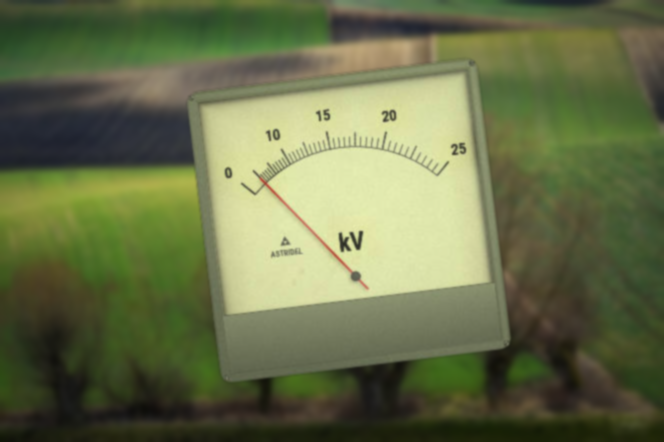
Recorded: 5 kV
